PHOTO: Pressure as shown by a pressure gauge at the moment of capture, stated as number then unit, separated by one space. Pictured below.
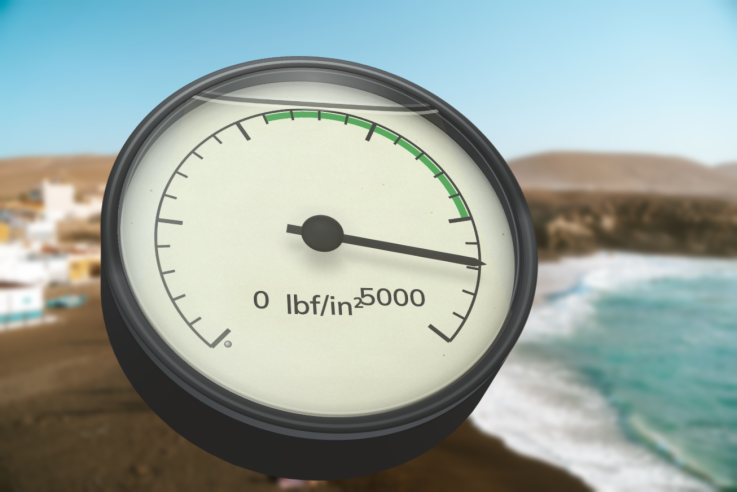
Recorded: 4400 psi
